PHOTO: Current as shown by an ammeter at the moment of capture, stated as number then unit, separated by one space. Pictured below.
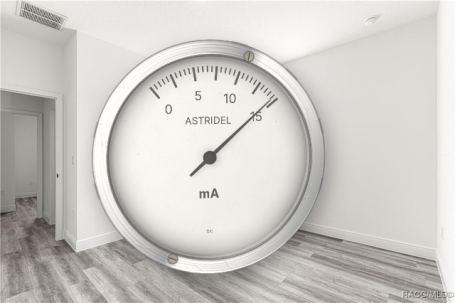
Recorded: 14.5 mA
